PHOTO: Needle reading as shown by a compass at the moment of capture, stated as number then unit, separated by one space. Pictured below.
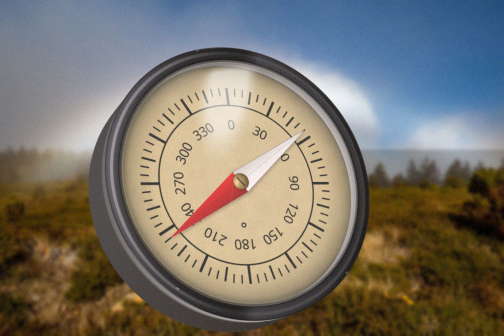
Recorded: 235 °
